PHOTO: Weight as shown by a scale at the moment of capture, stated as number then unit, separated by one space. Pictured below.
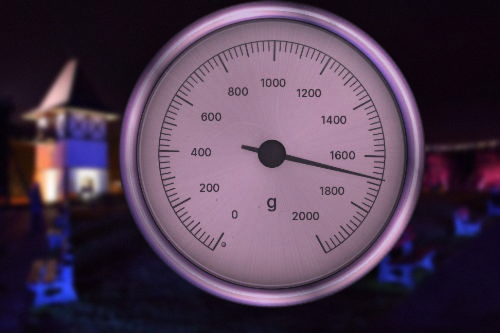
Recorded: 1680 g
